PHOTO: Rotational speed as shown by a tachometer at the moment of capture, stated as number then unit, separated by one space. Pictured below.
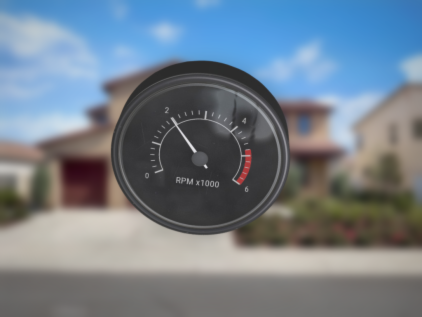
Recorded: 2000 rpm
